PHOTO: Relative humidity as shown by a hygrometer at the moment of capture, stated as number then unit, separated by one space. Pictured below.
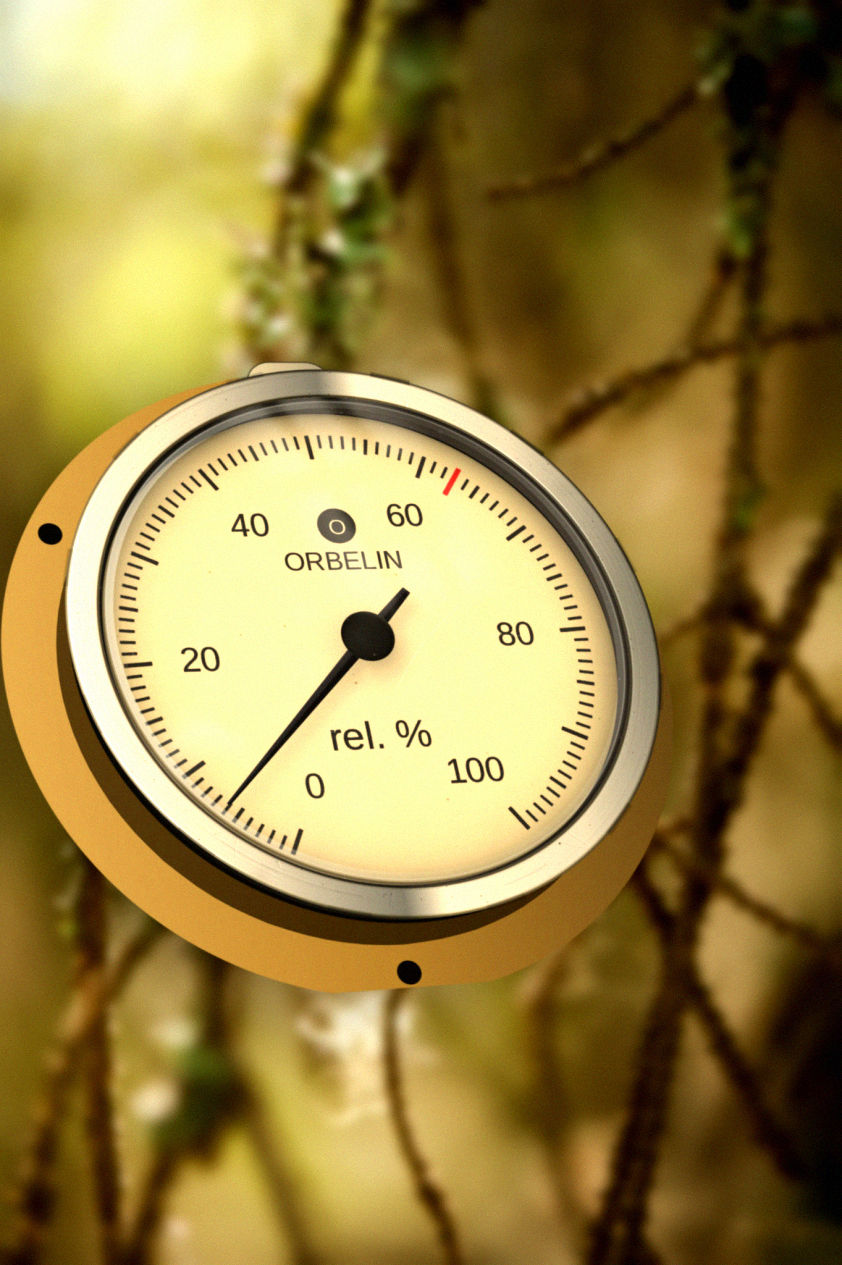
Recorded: 6 %
